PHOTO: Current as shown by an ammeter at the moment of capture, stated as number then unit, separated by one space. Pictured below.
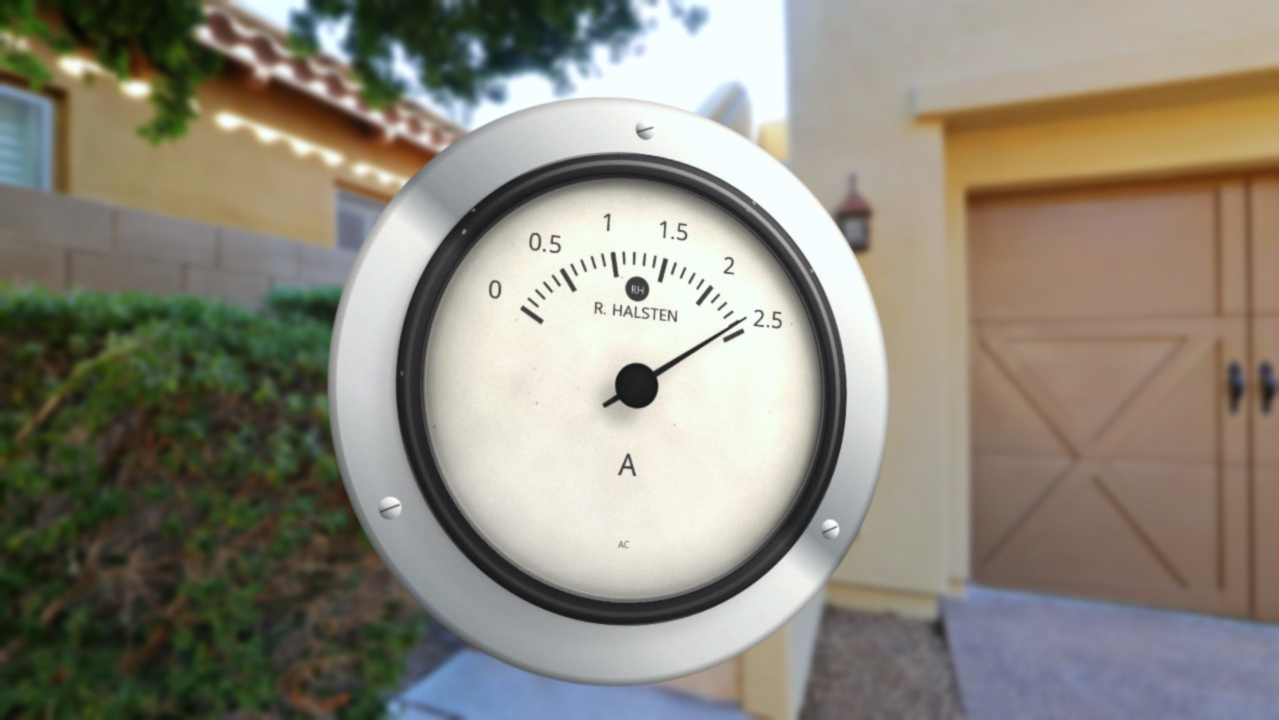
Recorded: 2.4 A
